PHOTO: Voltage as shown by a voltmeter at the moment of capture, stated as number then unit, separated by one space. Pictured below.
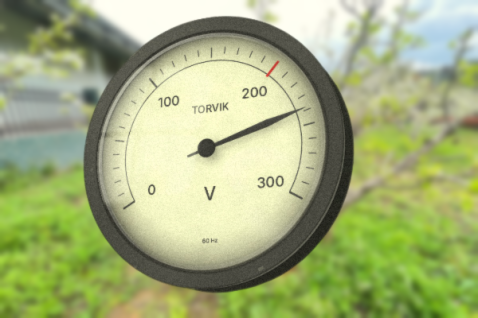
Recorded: 240 V
